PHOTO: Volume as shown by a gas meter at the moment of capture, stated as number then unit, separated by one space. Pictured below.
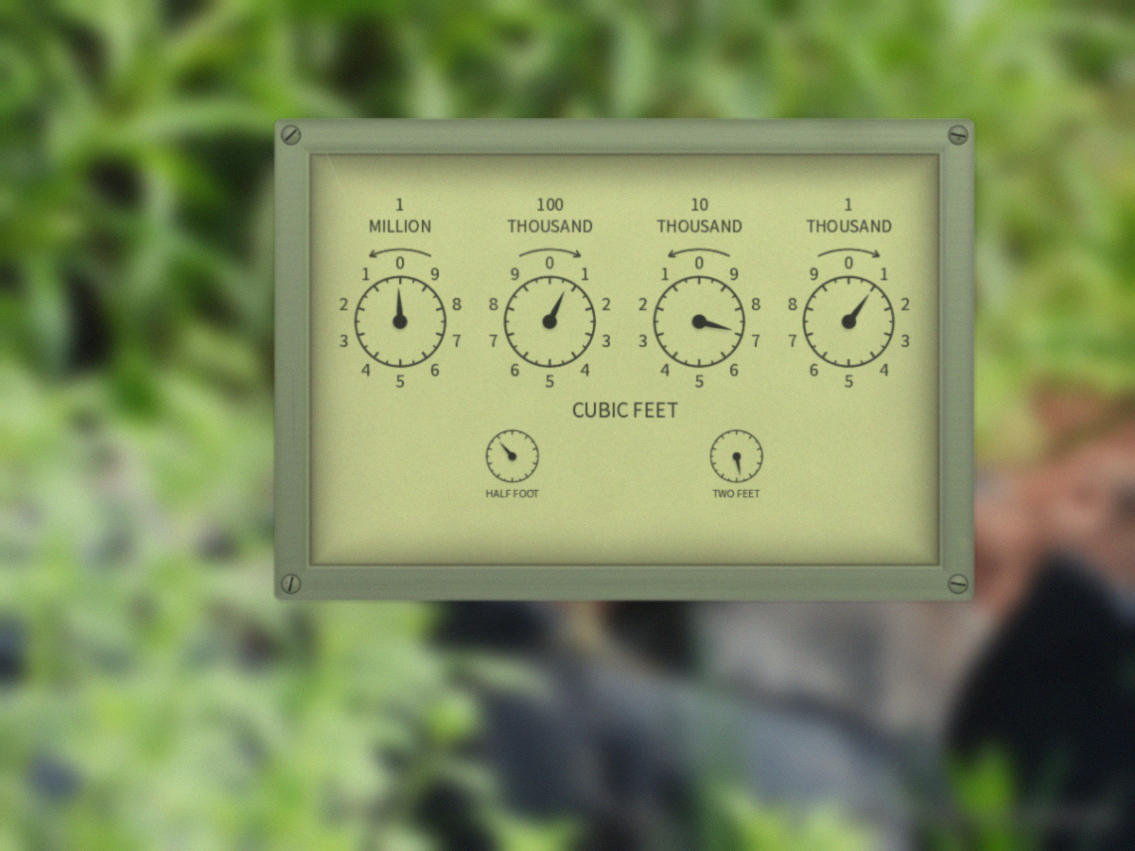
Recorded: 7100 ft³
